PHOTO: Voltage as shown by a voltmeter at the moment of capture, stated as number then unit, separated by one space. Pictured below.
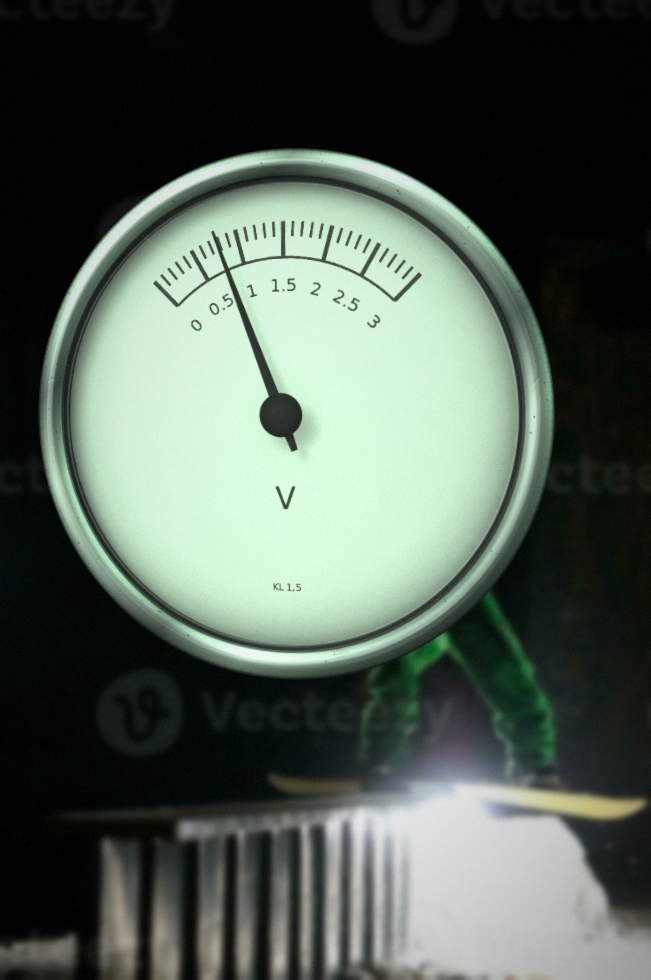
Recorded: 0.8 V
